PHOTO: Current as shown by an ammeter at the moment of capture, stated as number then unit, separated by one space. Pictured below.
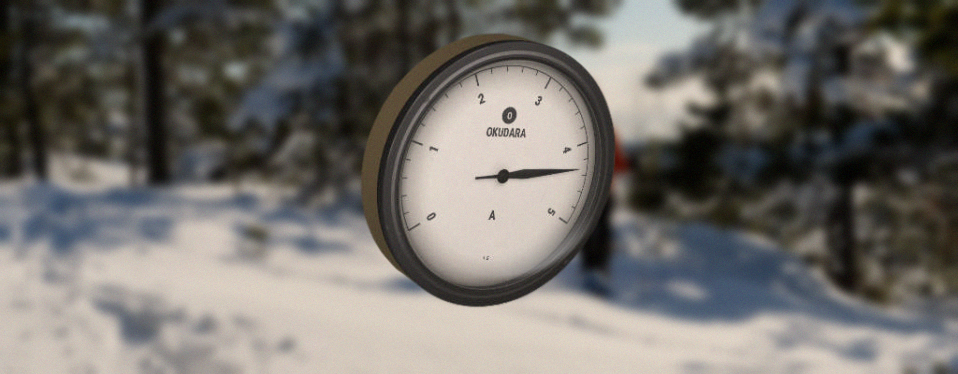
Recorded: 4.3 A
